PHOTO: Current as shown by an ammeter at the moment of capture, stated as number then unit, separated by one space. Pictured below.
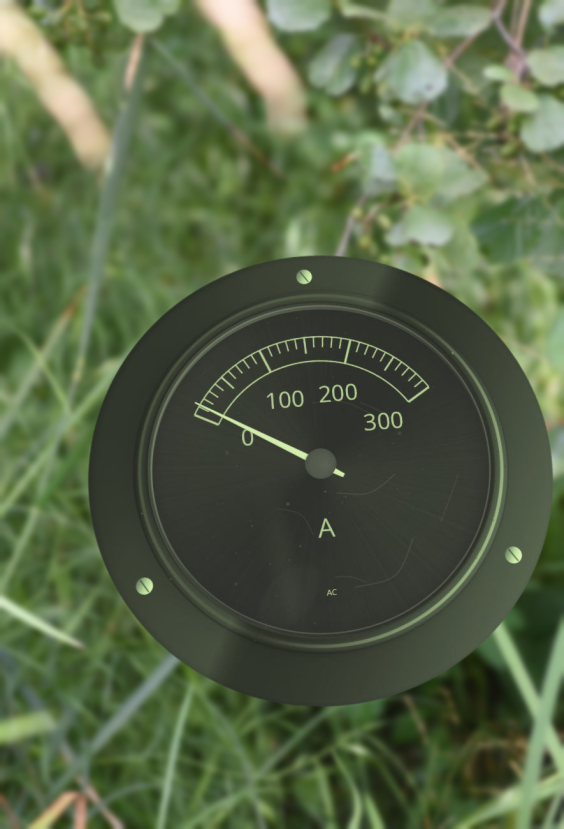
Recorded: 10 A
